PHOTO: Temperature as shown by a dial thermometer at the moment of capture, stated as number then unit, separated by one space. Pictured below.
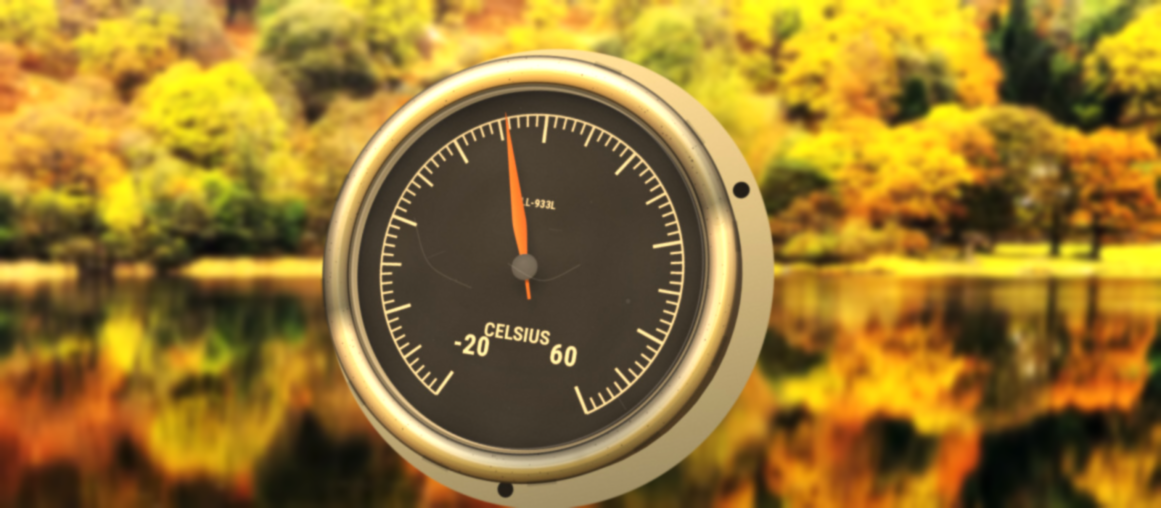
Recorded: 16 °C
